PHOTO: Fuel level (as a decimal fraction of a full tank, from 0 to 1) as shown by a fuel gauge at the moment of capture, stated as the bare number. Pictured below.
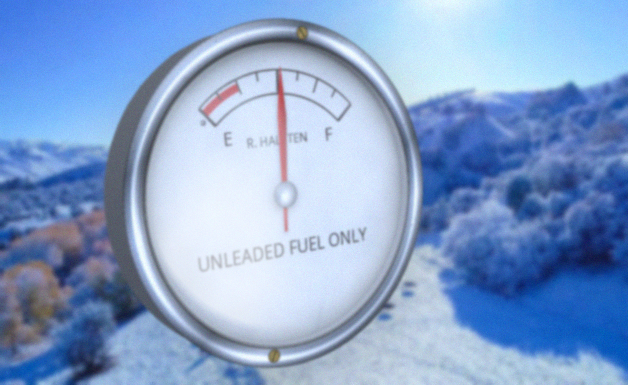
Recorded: 0.5
